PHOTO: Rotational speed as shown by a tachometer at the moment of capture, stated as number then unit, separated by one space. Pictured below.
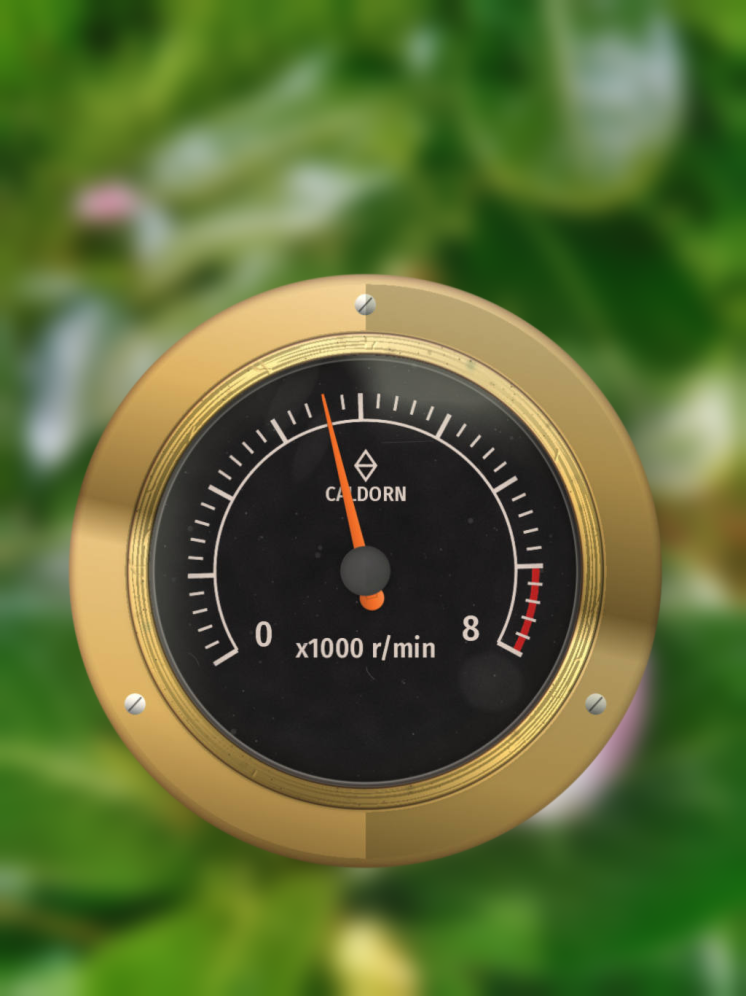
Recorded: 3600 rpm
